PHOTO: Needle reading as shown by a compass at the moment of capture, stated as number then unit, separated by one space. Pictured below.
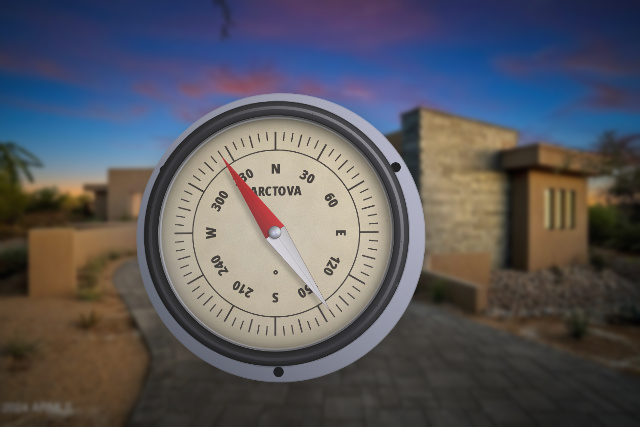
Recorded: 325 °
